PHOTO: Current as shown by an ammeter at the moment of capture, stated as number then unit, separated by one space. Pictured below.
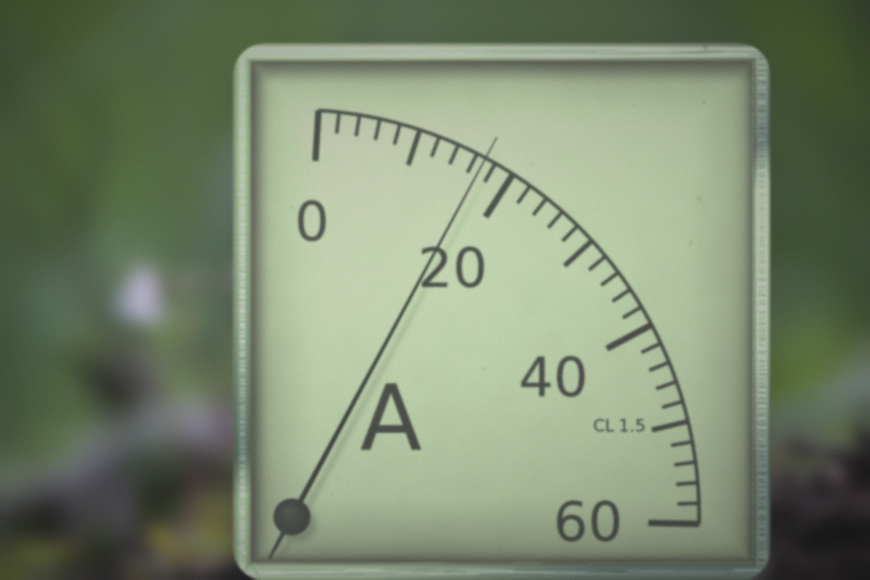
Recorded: 17 A
